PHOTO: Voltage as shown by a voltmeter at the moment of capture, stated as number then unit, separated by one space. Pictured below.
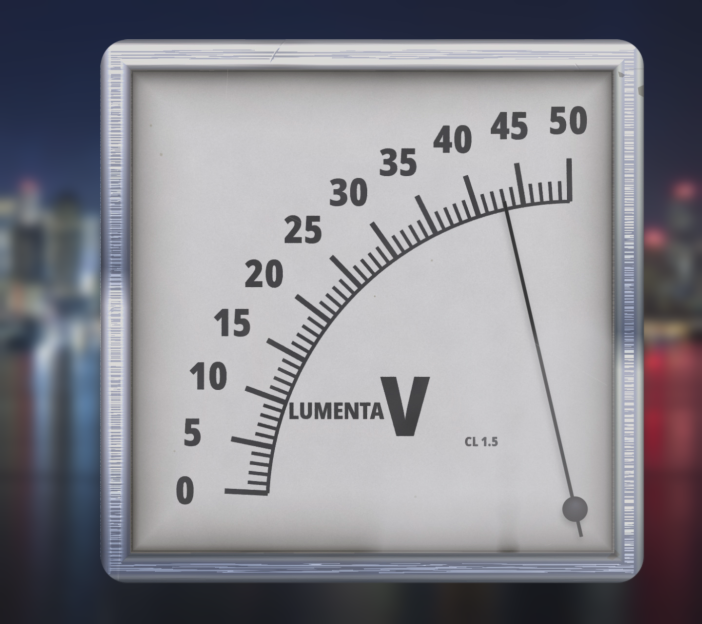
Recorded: 43 V
